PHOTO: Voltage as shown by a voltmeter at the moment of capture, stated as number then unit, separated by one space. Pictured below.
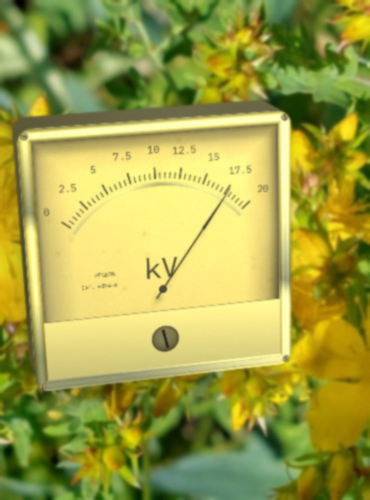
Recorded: 17.5 kV
